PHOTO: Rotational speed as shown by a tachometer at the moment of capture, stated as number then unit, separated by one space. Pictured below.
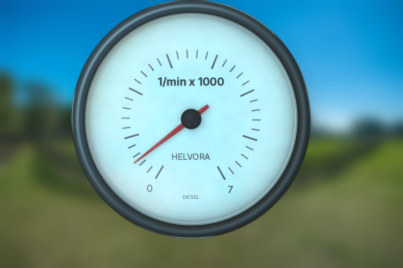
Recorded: 500 rpm
